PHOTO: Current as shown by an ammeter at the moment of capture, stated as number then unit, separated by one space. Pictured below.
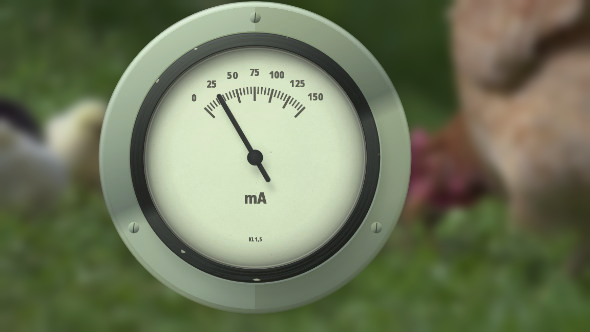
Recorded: 25 mA
